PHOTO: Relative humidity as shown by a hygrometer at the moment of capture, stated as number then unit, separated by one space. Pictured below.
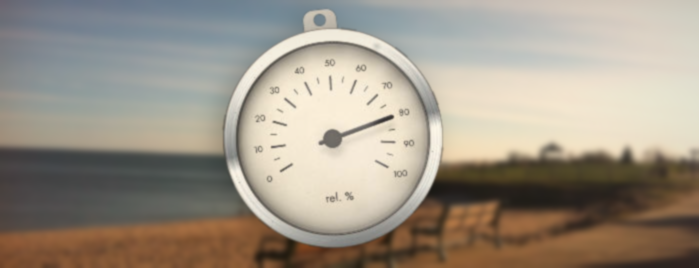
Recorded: 80 %
